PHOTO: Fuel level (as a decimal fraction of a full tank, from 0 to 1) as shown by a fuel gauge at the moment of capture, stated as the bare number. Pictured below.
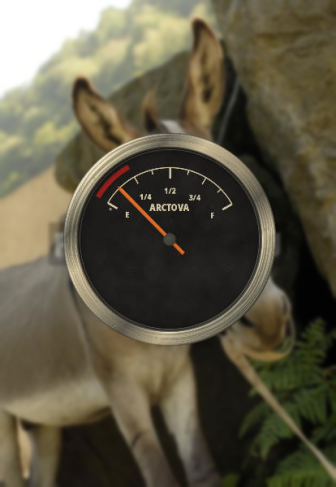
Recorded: 0.125
